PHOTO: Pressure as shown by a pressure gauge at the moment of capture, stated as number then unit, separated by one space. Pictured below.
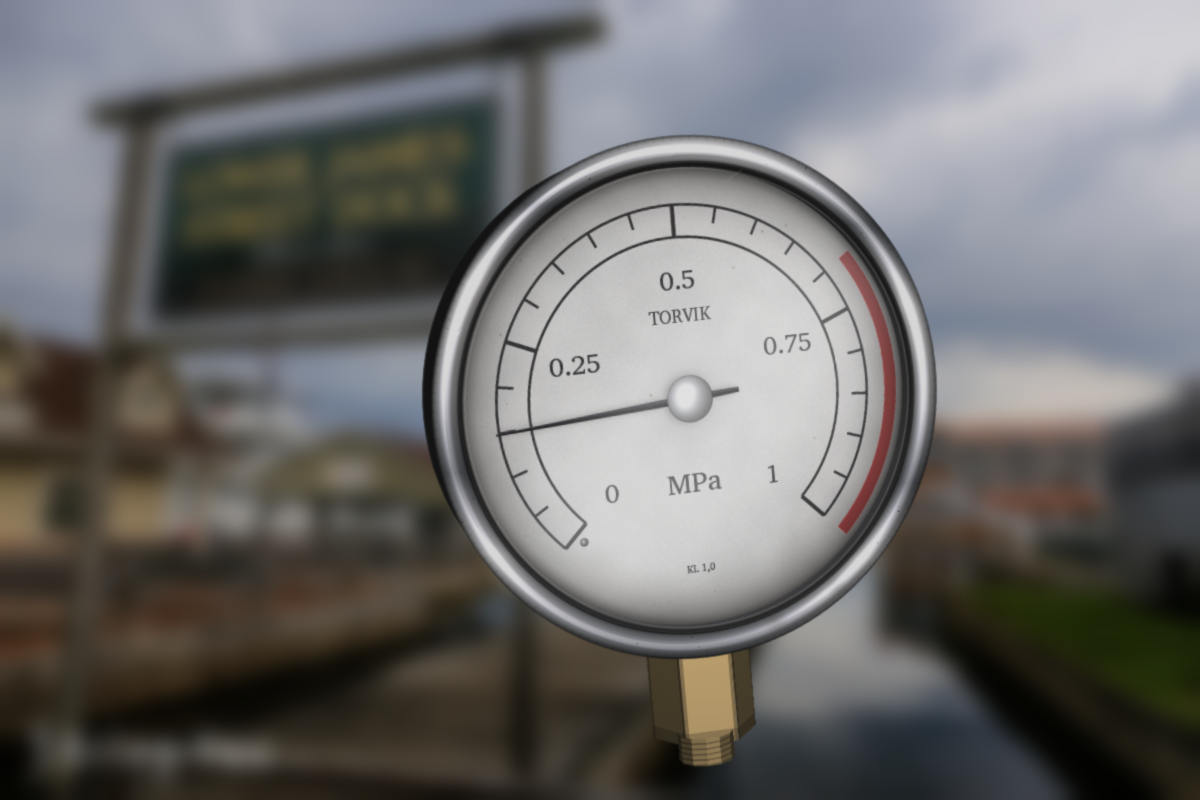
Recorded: 0.15 MPa
